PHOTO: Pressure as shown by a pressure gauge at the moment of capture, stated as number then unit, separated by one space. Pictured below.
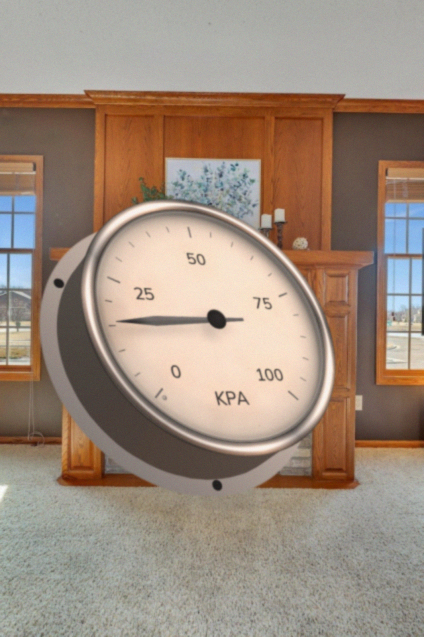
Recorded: 15 kPa
